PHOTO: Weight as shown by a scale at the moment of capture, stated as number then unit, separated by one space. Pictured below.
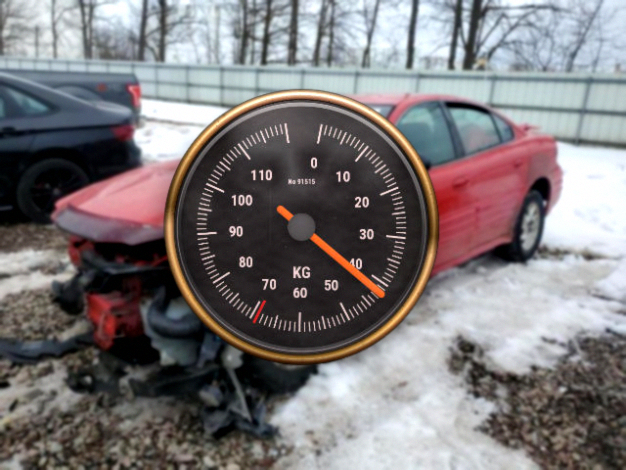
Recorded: 42 kg
